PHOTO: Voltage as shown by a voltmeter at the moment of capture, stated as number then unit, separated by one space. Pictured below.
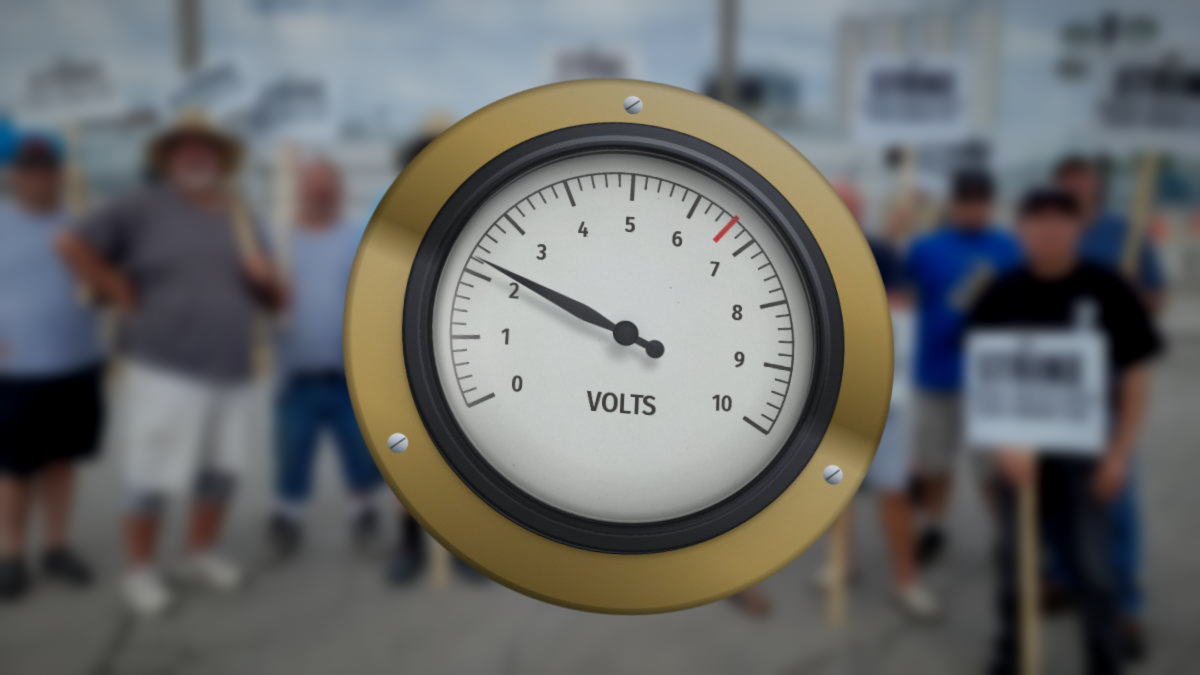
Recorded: 2.2 V
